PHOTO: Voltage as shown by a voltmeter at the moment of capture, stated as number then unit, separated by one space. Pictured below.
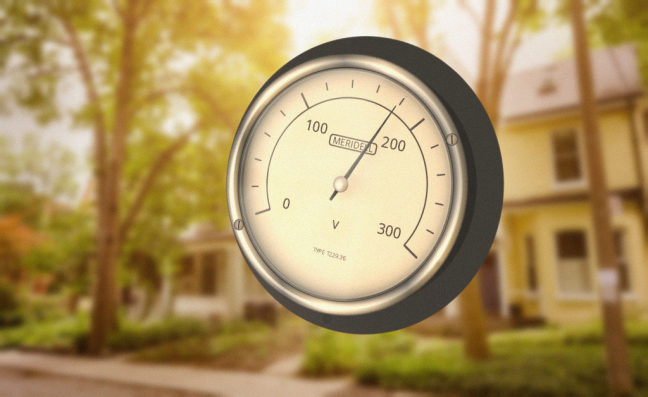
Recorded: 180 V
